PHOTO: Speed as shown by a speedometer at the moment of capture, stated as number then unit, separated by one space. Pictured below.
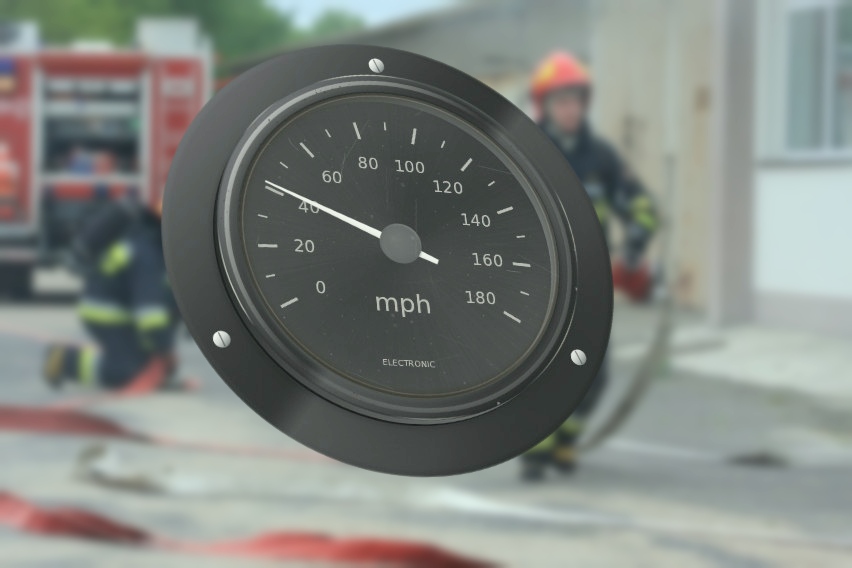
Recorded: 40 mph
